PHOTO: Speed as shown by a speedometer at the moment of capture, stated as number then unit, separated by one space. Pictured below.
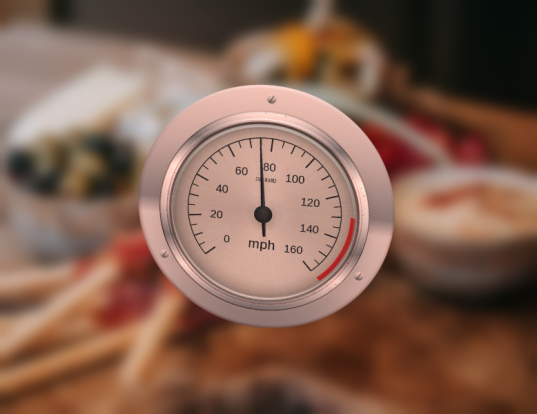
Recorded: 75 mph
